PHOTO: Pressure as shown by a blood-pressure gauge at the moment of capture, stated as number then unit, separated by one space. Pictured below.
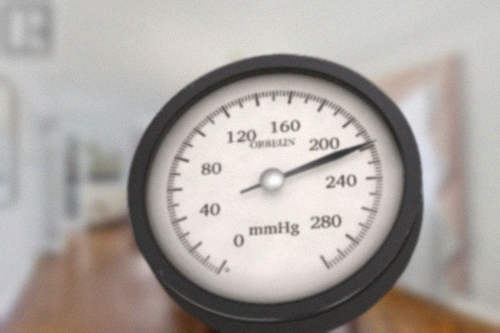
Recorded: 220 mmHg
